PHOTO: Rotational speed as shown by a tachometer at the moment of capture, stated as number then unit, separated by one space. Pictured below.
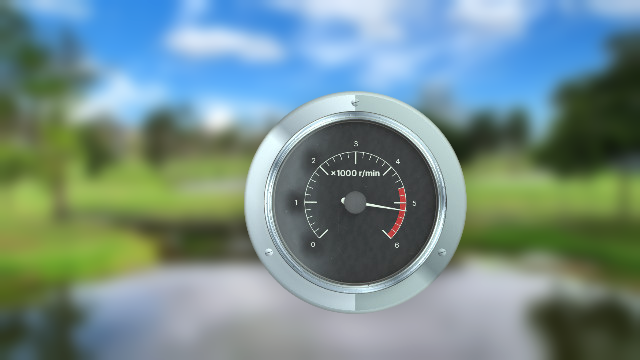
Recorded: 5200 rpm
